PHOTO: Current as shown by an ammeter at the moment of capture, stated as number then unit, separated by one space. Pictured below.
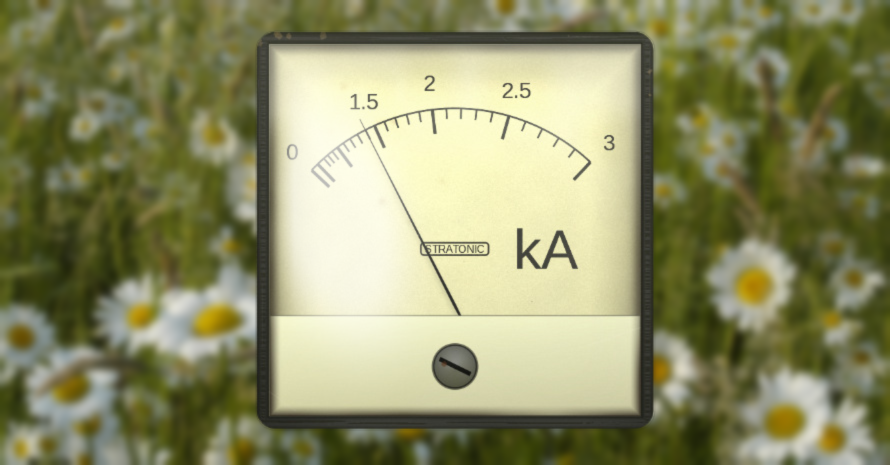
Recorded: 1.4 kA
